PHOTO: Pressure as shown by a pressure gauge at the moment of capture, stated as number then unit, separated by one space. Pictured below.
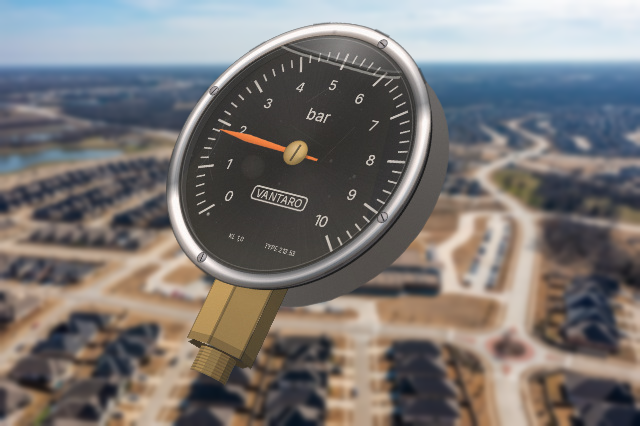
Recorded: 1.8 bar
